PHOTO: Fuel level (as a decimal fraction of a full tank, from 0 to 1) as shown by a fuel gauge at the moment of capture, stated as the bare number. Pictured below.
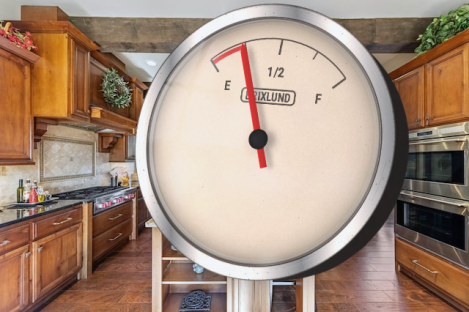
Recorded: 0.25
